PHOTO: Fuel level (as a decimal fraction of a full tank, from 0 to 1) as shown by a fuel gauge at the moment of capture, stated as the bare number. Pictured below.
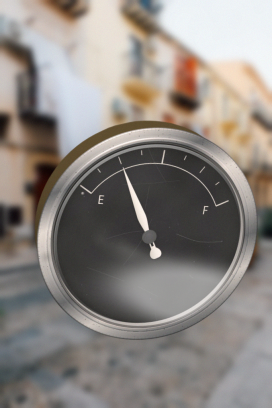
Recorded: 0.25
